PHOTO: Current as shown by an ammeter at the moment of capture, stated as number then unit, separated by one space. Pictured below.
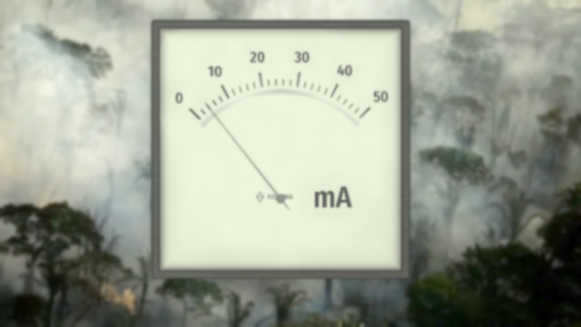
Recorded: 4 mA
